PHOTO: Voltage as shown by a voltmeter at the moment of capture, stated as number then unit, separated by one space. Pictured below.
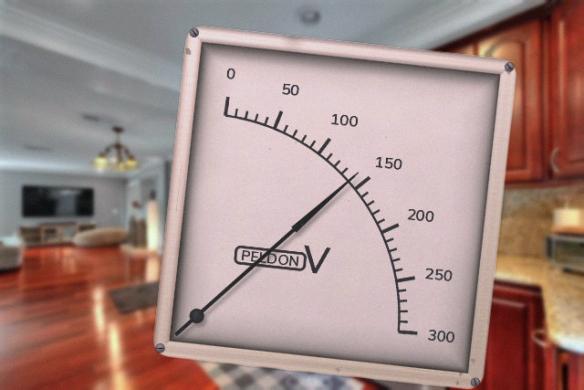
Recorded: 140 V
